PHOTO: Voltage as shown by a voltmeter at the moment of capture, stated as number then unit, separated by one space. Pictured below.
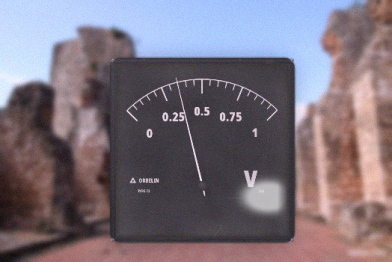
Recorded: 0.35 V
